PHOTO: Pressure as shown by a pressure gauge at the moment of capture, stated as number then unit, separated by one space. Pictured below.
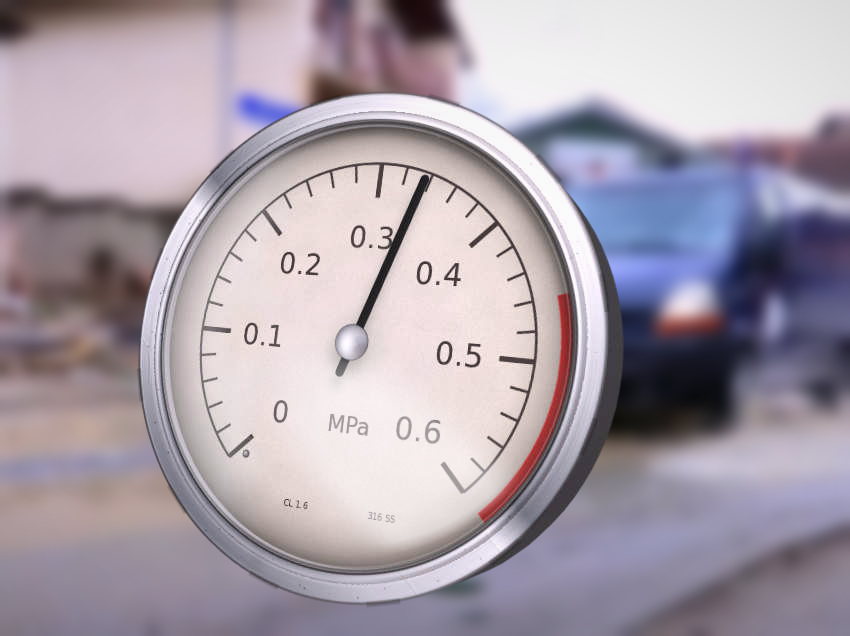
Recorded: 0.34 MPa
